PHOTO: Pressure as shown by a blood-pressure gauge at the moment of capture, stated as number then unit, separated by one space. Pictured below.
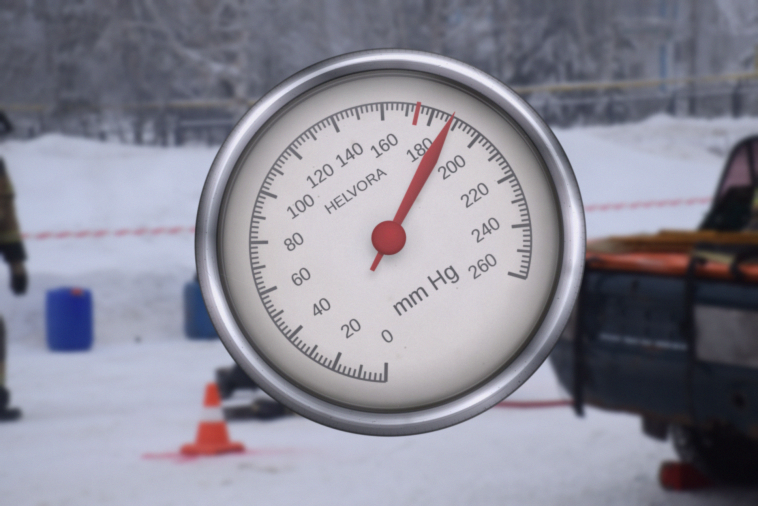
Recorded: 188 mmHg
